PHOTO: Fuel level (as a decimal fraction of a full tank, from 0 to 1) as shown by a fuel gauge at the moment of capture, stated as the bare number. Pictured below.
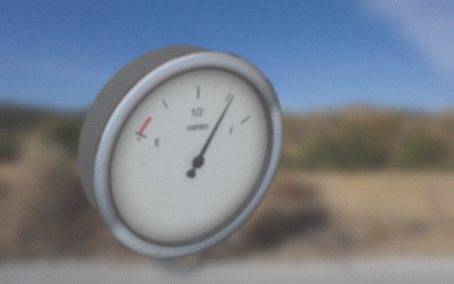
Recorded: 0.75
